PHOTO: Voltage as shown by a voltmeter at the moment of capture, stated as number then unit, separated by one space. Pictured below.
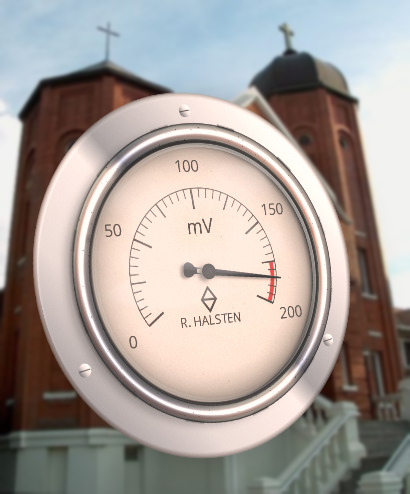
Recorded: 185 mV
